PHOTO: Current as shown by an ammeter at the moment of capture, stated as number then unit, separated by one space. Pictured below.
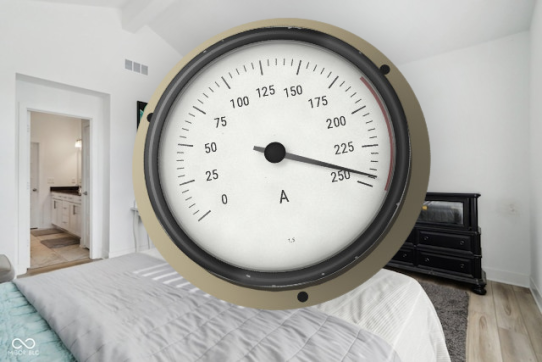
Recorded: 245 A
